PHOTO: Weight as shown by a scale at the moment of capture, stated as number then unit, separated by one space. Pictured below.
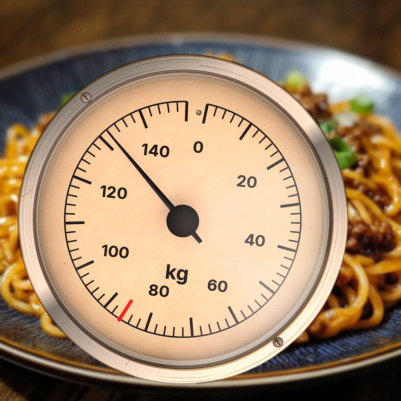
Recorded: 132 kg
